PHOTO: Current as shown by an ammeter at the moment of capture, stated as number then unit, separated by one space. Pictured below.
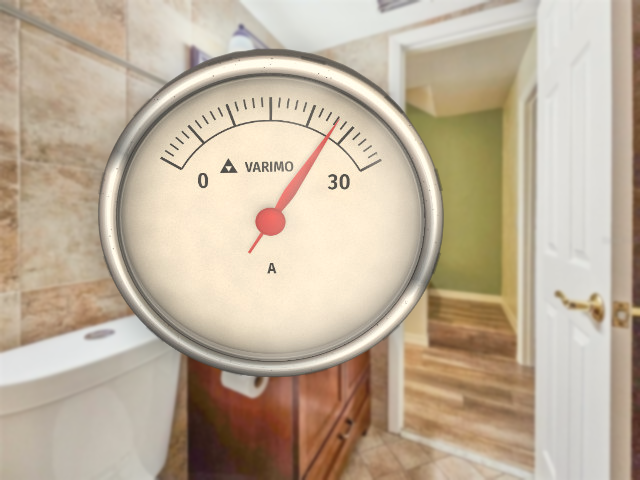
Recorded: 23 A
